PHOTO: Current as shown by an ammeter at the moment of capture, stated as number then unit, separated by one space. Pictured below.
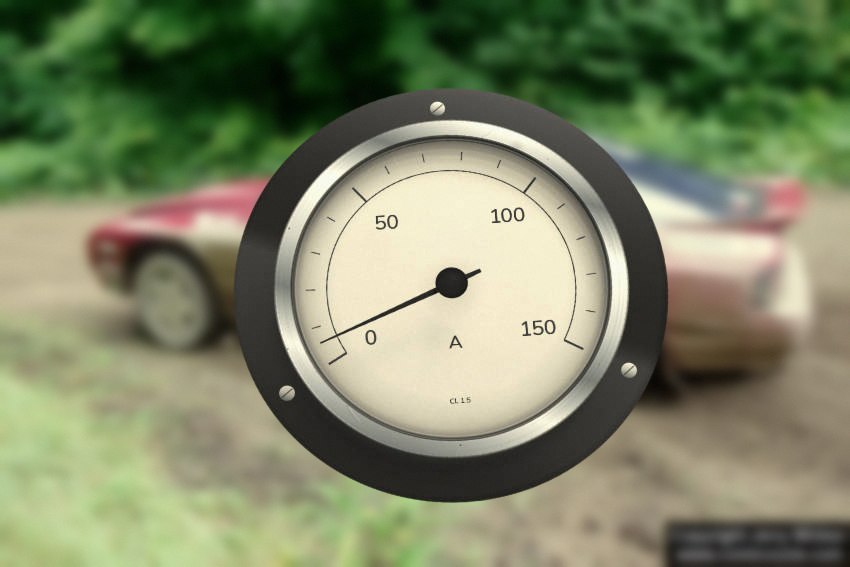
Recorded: 5 A
